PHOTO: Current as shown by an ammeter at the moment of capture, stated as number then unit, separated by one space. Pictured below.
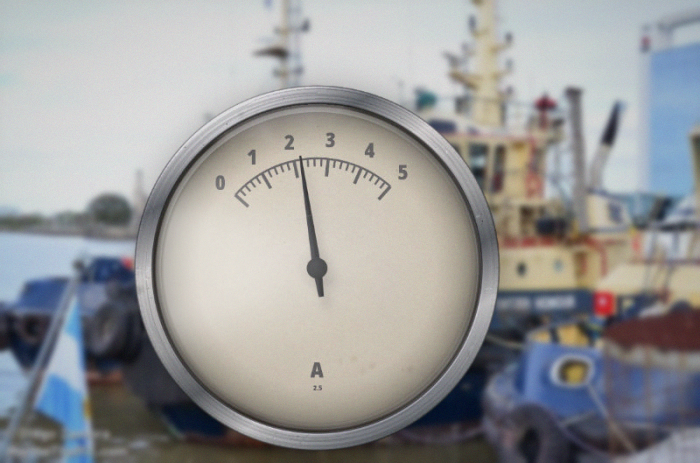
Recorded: 2.2 A
